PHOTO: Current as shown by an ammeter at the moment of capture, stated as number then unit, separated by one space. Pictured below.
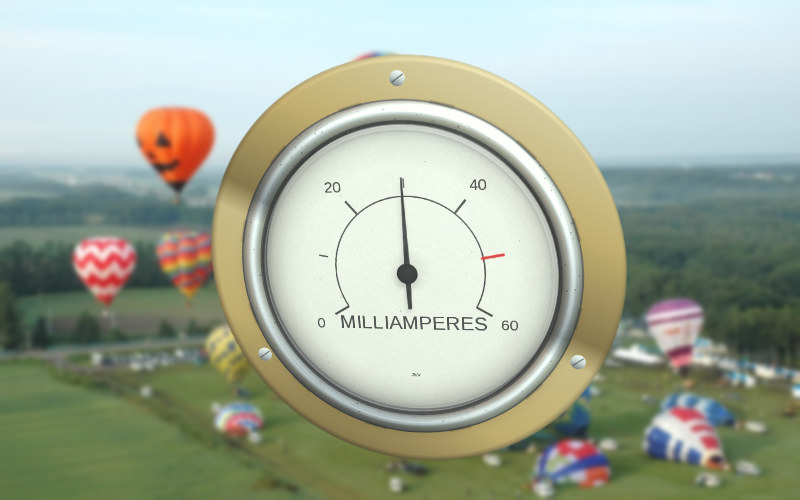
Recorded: 30 mA
